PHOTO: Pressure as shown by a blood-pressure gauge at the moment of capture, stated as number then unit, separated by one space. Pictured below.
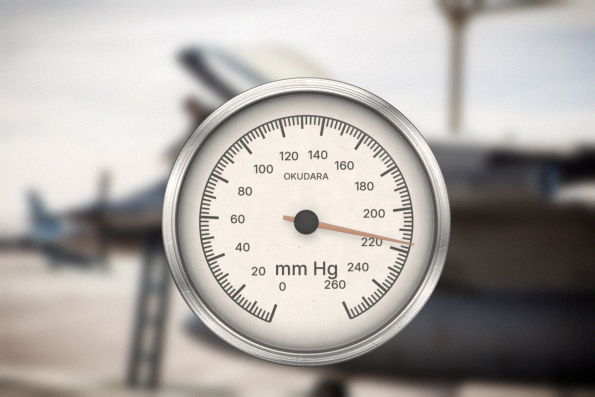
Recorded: 216 mmHg
